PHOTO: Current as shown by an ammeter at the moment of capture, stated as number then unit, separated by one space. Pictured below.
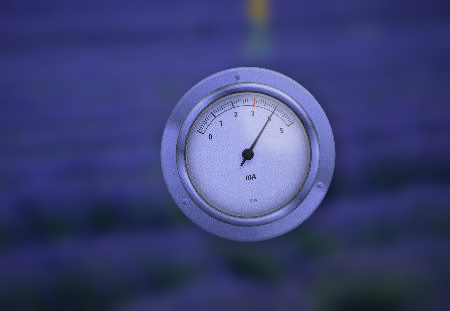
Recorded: 4 mA
